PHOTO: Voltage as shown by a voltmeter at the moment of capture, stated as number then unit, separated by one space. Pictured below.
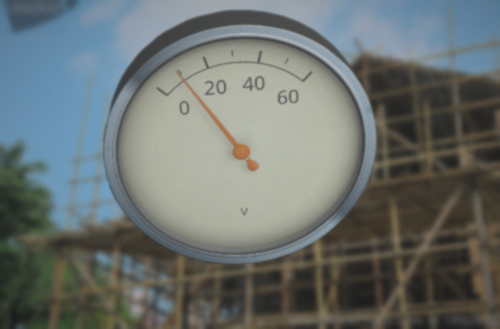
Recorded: 10 V
